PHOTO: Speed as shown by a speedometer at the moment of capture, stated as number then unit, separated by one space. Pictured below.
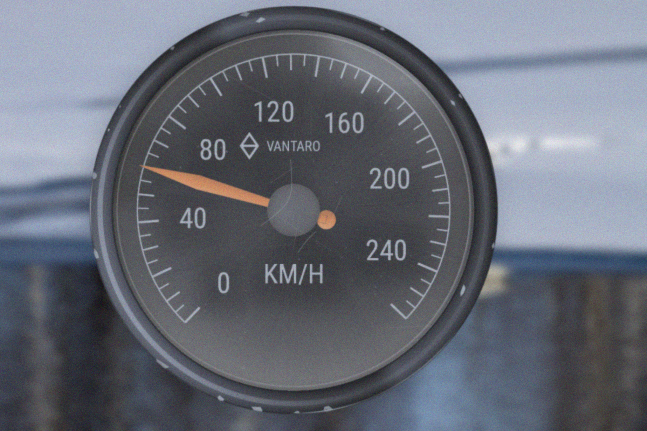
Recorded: 60 km/h
